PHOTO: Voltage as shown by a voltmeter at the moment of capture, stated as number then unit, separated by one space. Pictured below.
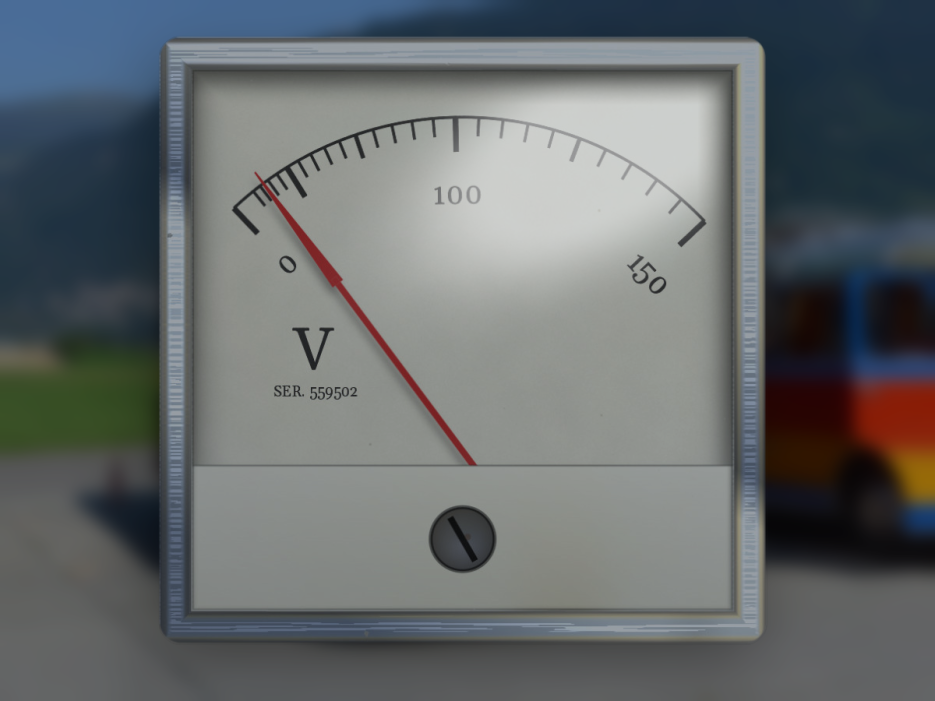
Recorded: 37.5 V
